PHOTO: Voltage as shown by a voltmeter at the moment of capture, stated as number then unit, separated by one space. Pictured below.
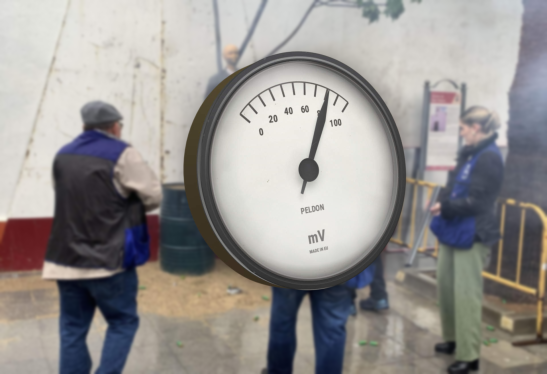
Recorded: 80 mV
